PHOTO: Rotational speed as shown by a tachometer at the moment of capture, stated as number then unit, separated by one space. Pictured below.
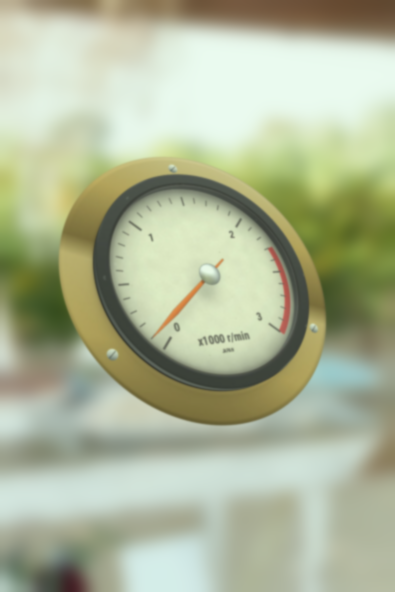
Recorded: 100 rpm
